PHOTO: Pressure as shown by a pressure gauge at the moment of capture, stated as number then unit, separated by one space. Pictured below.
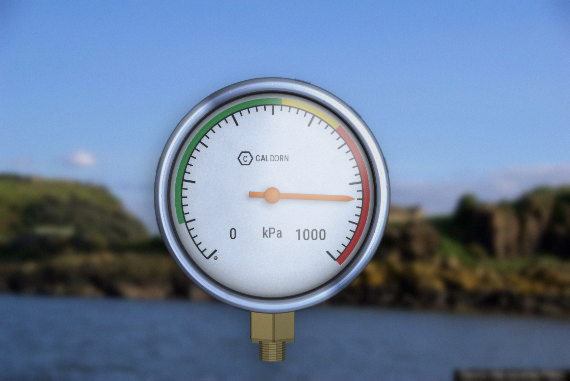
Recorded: 840 kPa
